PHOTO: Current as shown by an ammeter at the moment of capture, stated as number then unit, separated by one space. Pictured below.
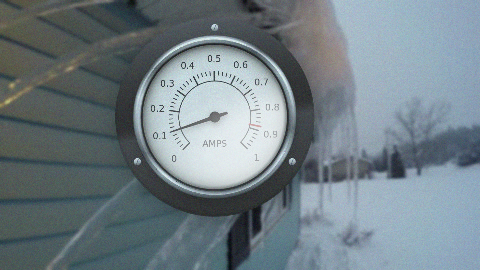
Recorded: 0.1 A
